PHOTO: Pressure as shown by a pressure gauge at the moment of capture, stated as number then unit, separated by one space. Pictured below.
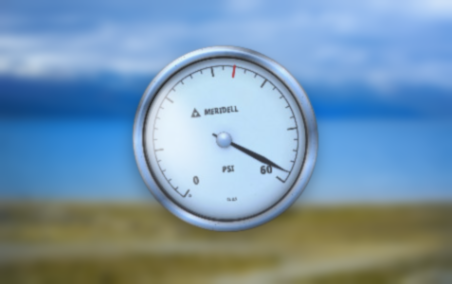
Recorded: 58 psi
